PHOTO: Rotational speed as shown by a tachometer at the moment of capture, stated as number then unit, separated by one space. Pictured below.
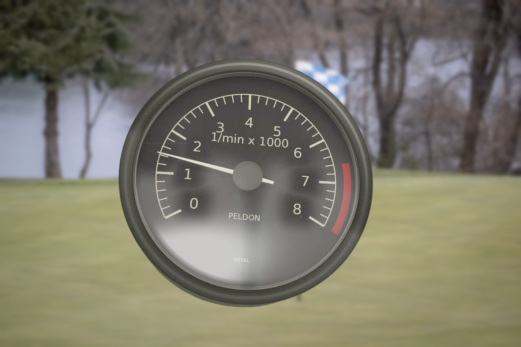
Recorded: 1400 rpm
